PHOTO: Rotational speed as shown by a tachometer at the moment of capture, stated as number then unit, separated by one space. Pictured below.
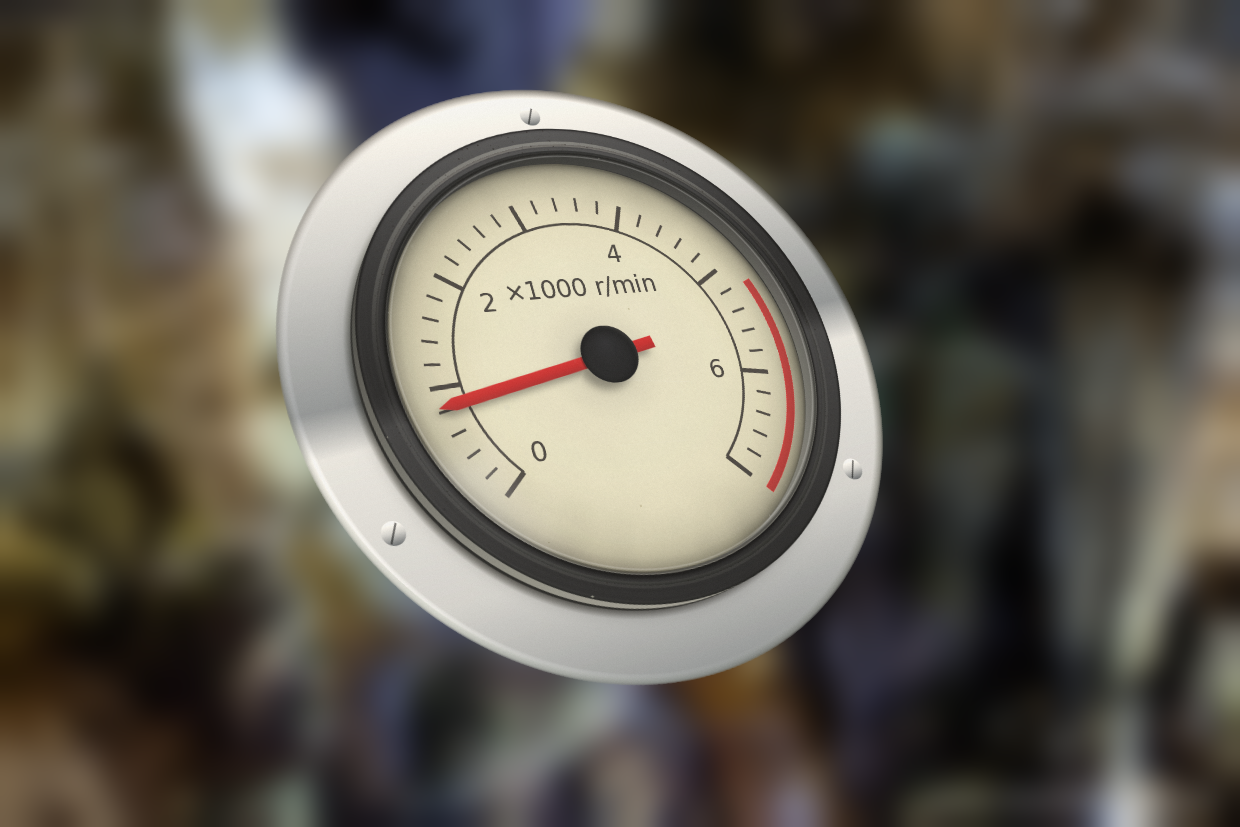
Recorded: 800 rpm
